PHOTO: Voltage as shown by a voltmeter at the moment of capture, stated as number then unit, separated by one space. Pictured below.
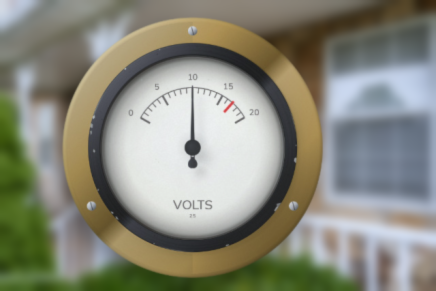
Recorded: 10 V
